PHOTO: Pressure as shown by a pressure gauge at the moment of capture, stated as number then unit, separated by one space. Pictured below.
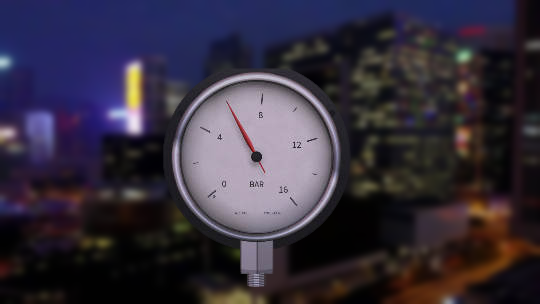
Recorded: 6 bar
